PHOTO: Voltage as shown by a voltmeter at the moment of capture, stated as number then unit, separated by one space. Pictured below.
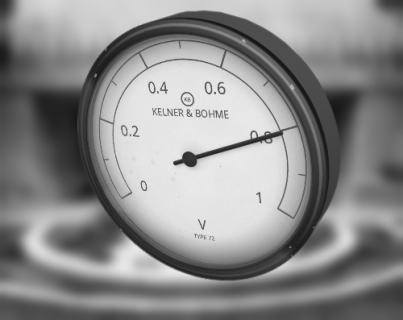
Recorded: 0.8 V
